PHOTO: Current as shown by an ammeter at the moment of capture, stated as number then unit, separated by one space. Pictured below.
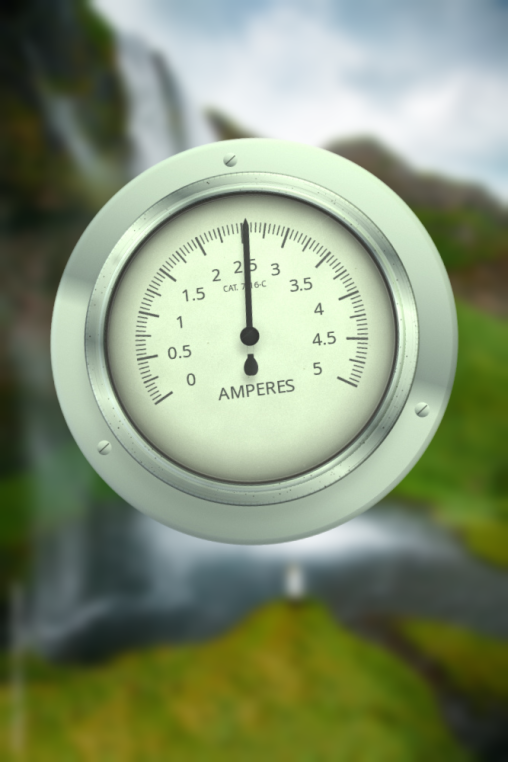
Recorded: 2.55 A
